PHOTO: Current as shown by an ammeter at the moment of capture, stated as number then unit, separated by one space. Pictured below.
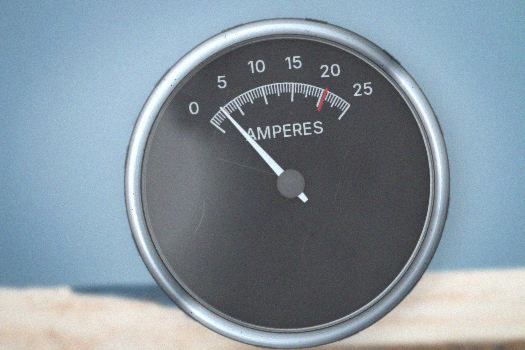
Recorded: 2.5 A
